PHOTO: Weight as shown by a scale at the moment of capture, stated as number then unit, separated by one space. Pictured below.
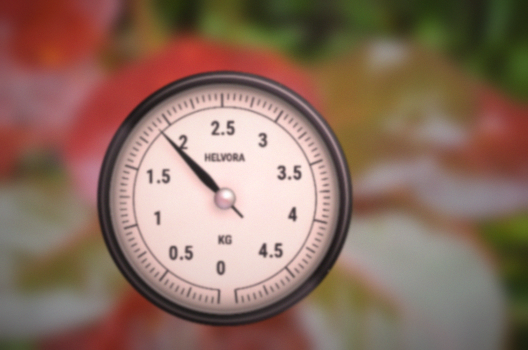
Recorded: 1.9 kg
